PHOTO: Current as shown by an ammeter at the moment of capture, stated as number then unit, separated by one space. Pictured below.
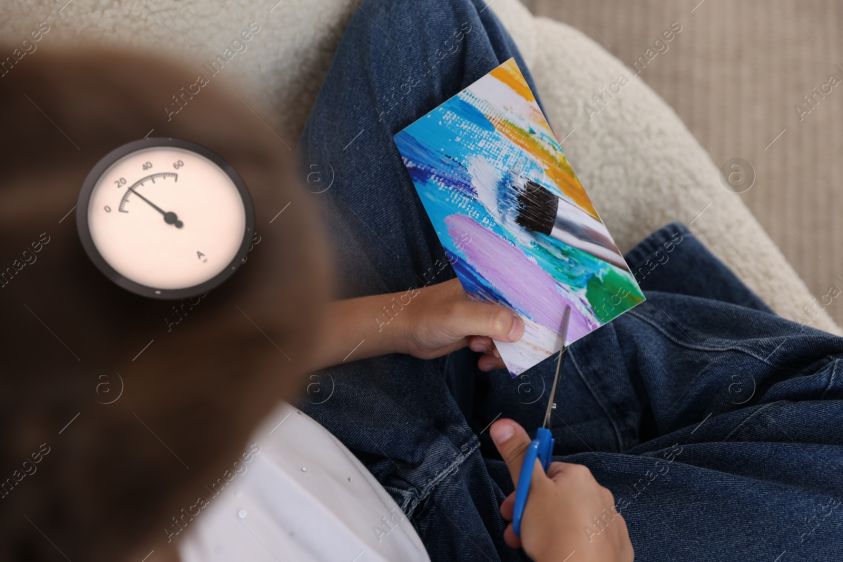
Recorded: 20 A
